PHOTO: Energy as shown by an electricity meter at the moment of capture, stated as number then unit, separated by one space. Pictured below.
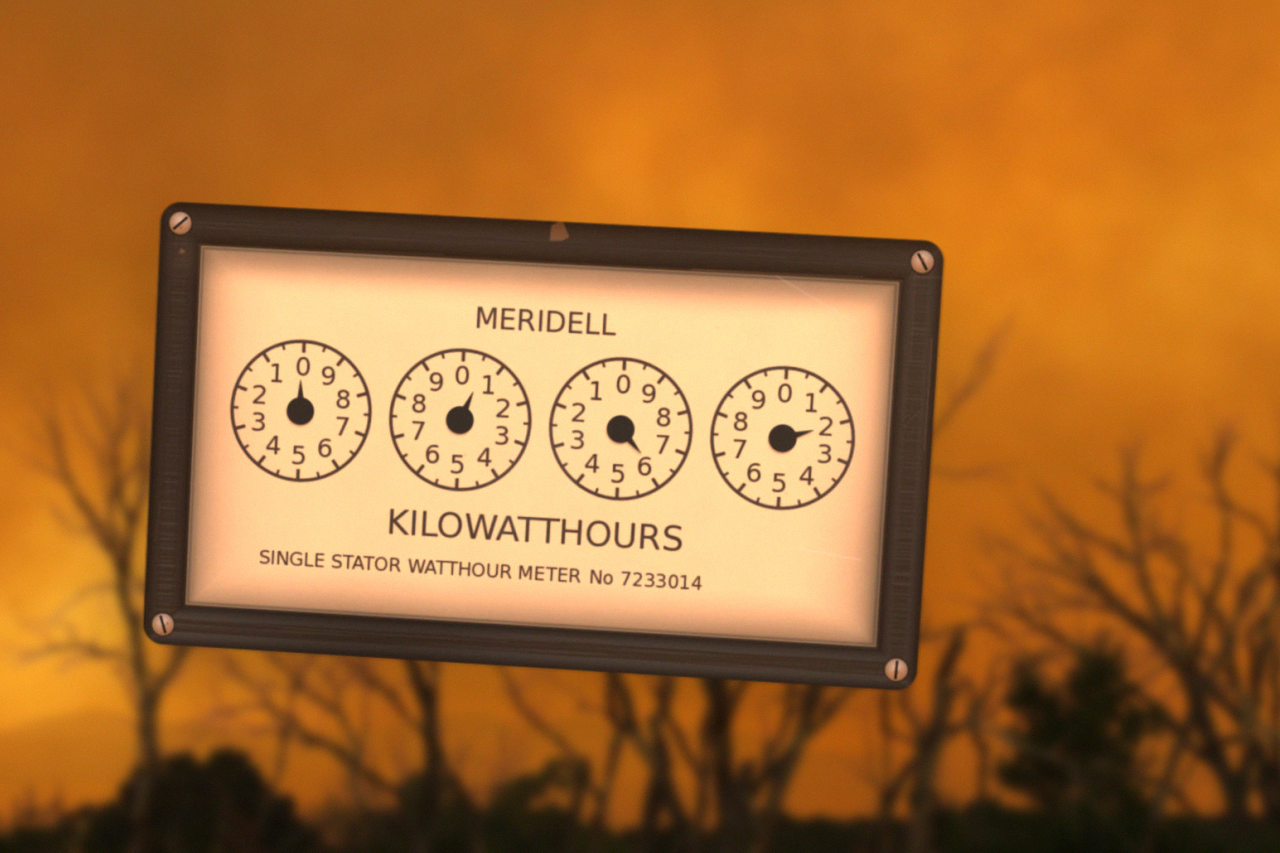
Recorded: 62 kWh
